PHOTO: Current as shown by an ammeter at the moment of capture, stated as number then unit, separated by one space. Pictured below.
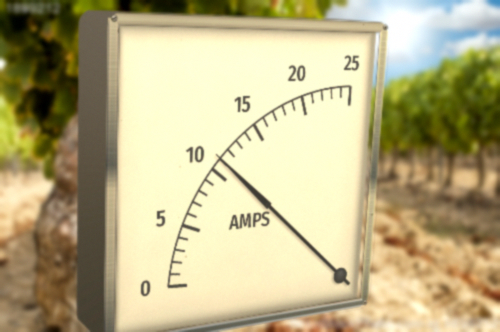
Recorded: 11 A
